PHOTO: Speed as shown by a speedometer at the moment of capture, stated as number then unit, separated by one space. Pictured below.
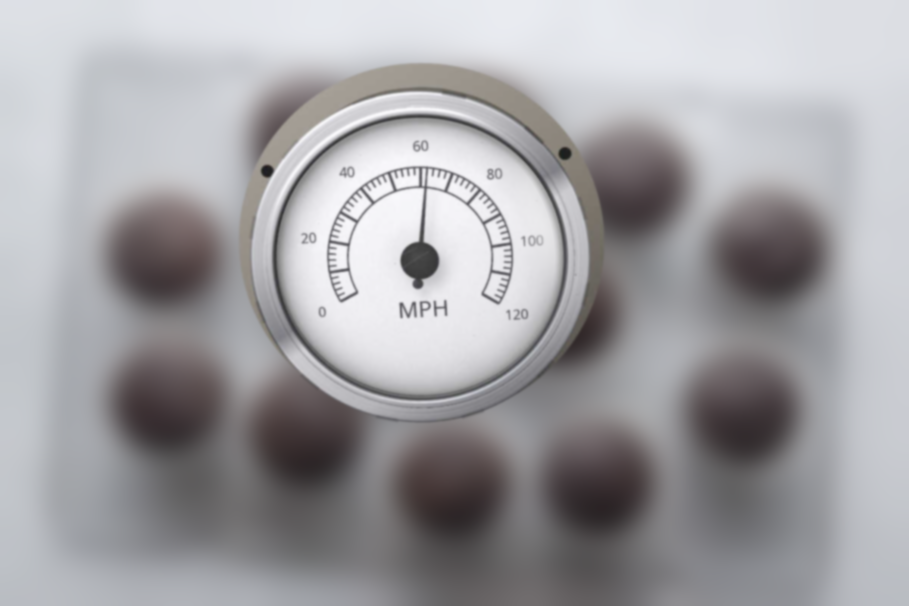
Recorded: 62 mph
